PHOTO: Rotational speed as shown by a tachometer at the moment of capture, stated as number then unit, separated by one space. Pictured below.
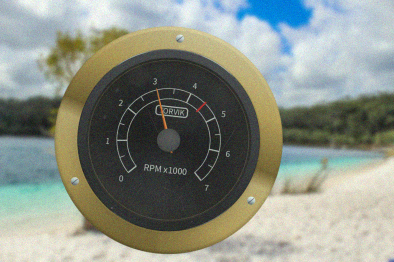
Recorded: 3000 rpm
